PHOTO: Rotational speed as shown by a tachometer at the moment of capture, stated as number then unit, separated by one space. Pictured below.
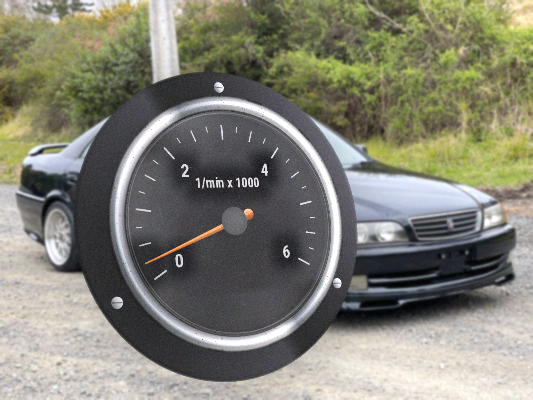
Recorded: 250 rpm
